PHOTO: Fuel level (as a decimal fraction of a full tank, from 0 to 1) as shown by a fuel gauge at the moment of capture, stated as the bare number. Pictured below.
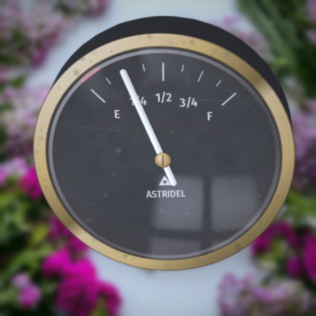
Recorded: 0.25
